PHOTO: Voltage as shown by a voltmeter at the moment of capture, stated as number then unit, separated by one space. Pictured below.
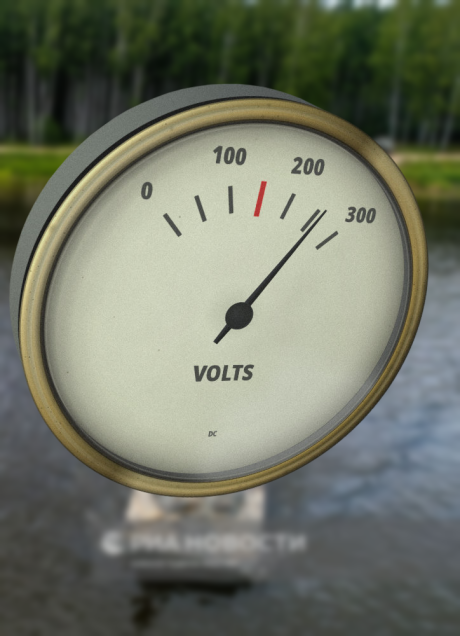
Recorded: 250 V
